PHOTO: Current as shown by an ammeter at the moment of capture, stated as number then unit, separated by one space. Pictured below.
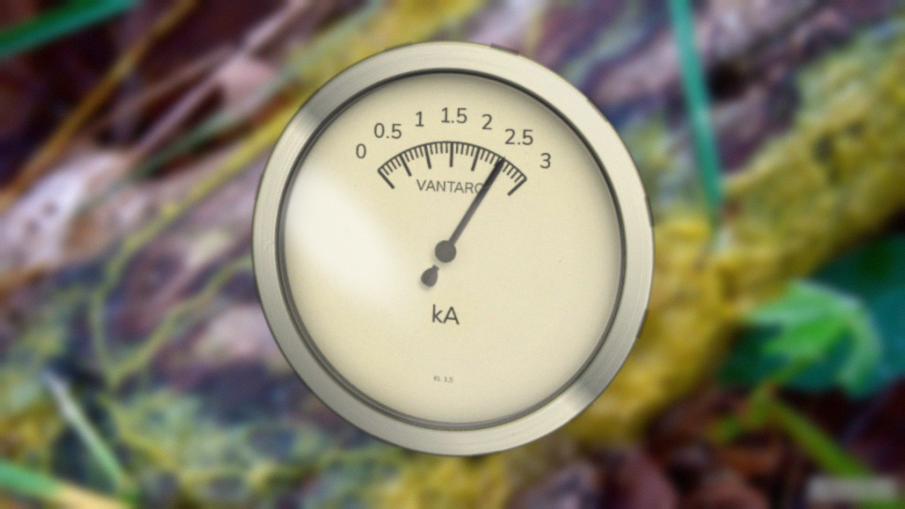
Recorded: 2.5 kA
